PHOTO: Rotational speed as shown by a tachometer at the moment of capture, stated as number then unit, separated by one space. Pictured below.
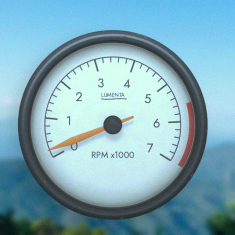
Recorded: 200 rpm
